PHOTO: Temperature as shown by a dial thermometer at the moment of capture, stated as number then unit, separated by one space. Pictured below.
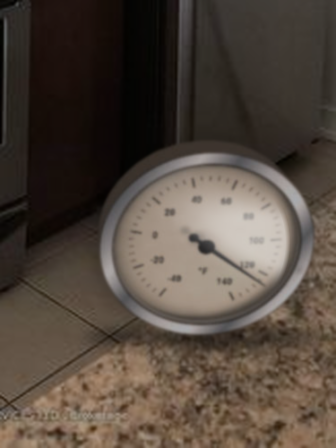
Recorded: 124 °F
